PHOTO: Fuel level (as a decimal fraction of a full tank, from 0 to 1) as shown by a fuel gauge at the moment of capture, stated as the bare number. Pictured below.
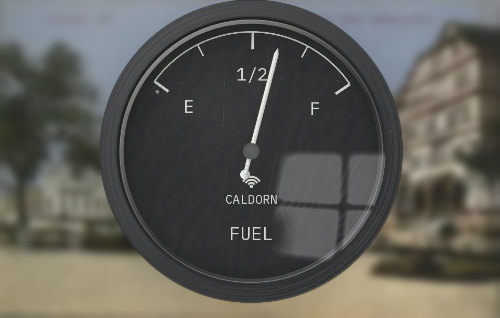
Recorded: 0.625
